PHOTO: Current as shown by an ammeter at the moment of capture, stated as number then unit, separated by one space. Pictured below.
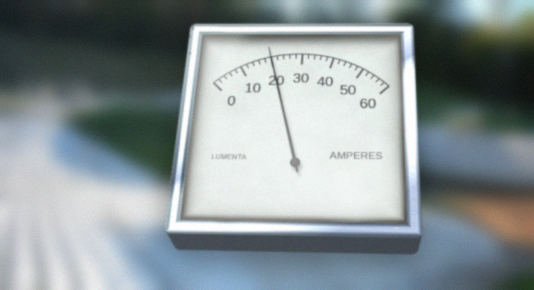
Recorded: 20 A
